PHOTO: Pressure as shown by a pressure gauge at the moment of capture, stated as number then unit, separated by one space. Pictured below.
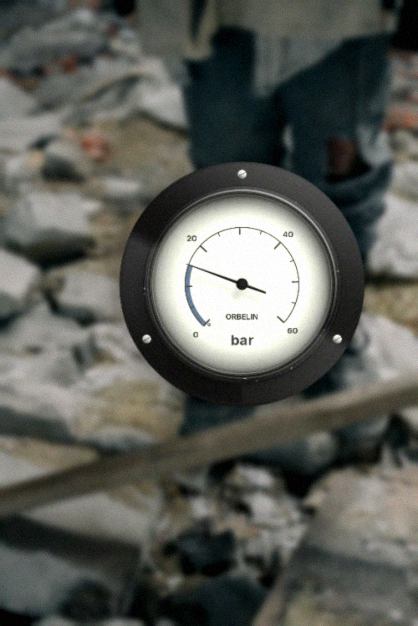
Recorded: 15 bar
